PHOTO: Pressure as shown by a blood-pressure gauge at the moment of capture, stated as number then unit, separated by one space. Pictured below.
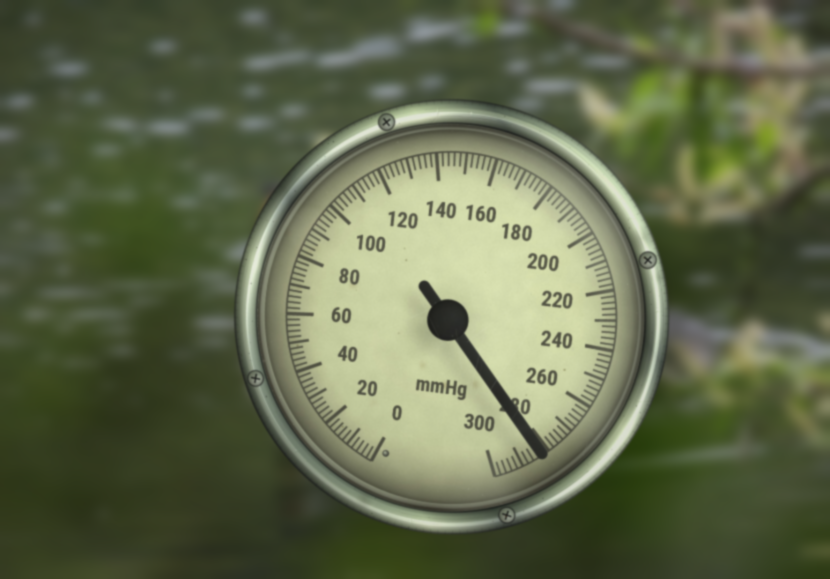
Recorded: 282 mmHg
